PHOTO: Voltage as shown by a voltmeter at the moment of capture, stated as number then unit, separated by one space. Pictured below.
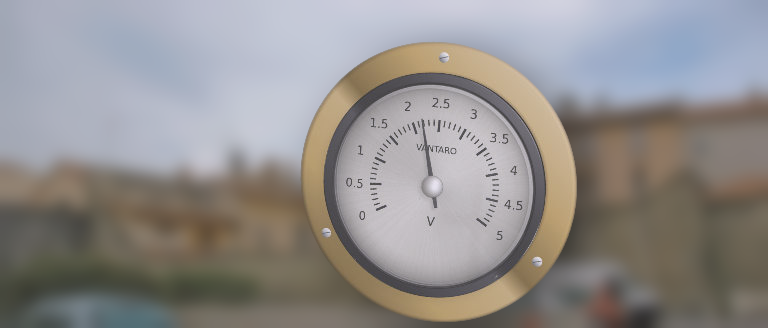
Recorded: 2.2 V
